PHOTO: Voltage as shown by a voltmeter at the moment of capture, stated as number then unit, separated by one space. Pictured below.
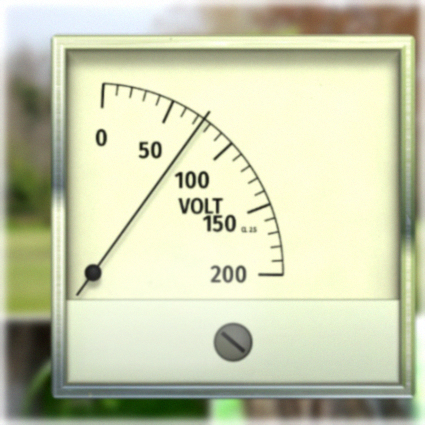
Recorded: 75 V
